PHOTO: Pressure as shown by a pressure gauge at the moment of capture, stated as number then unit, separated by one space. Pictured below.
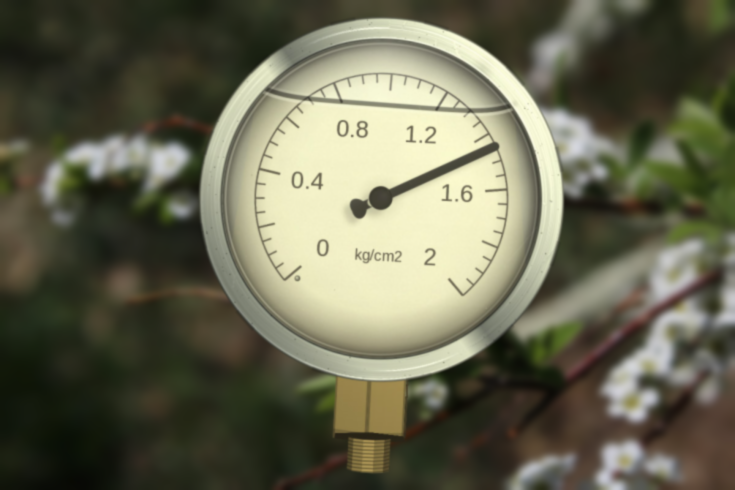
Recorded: 1.45 kg/cm²
